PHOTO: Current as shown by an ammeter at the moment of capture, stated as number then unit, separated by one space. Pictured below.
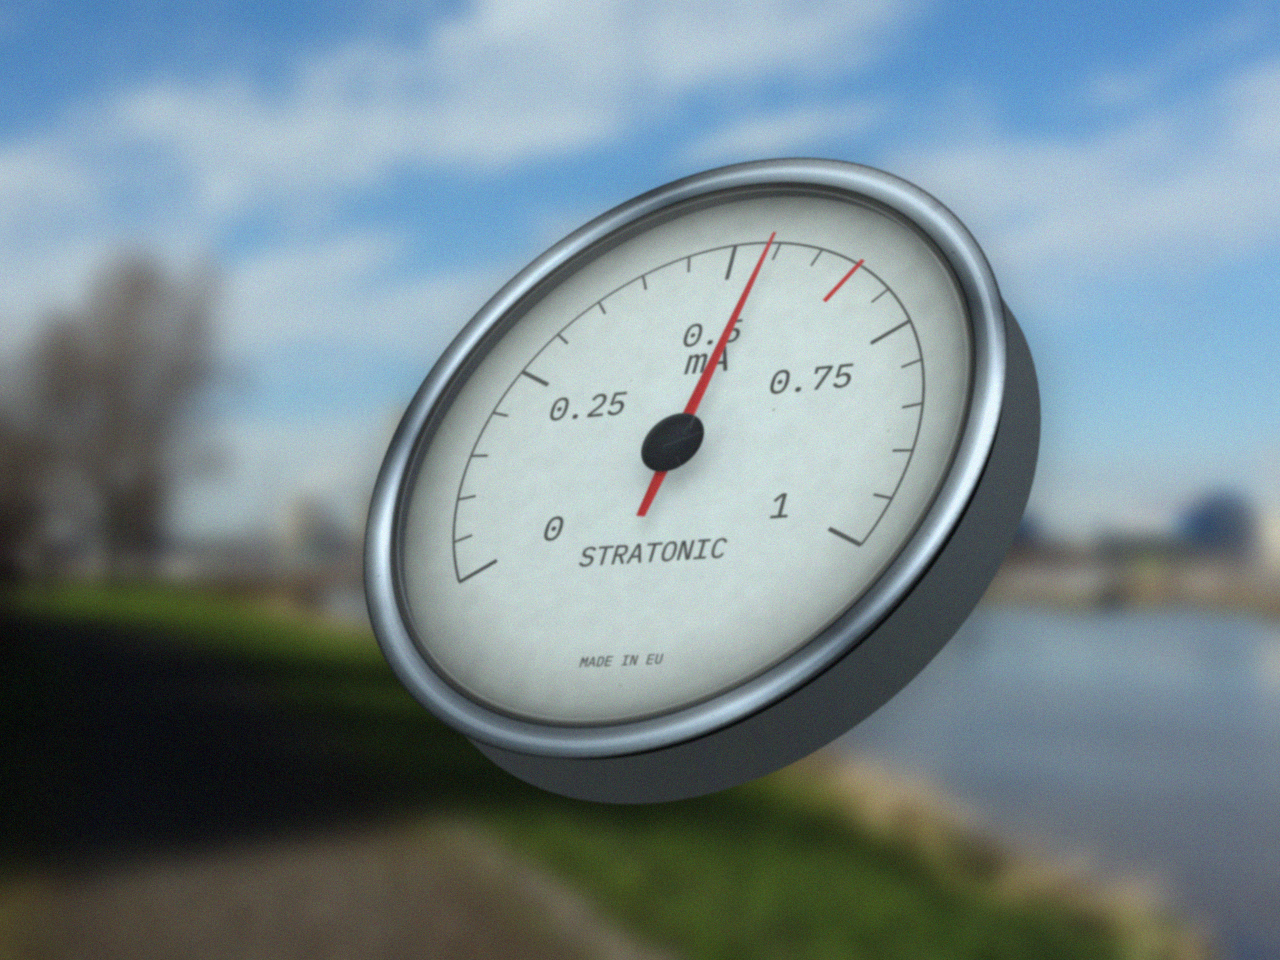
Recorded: 0.55 mA
